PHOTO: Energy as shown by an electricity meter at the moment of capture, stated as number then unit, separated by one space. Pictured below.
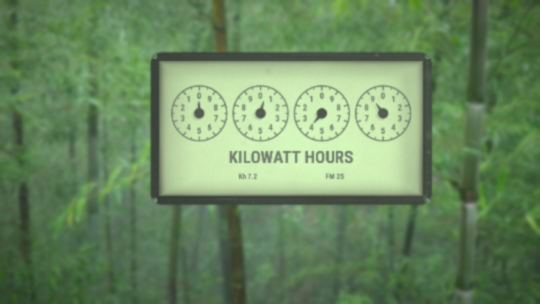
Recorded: 39 kWh
